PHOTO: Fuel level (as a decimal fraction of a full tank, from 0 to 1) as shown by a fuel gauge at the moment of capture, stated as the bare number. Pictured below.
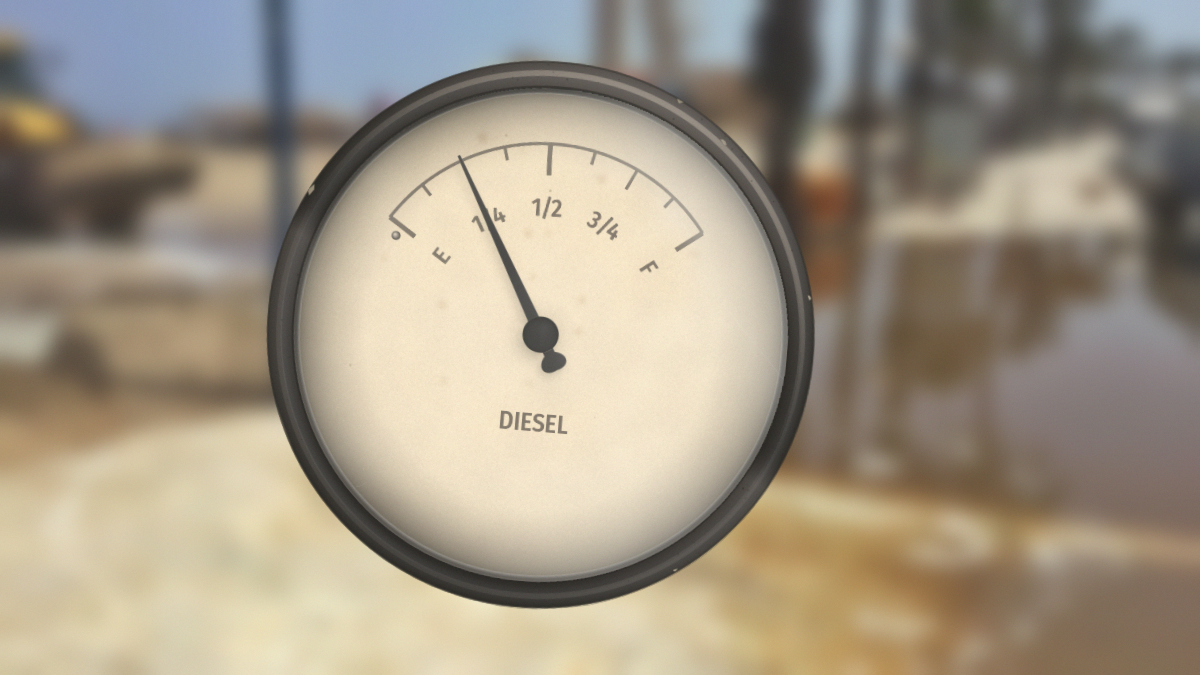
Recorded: 0.25
